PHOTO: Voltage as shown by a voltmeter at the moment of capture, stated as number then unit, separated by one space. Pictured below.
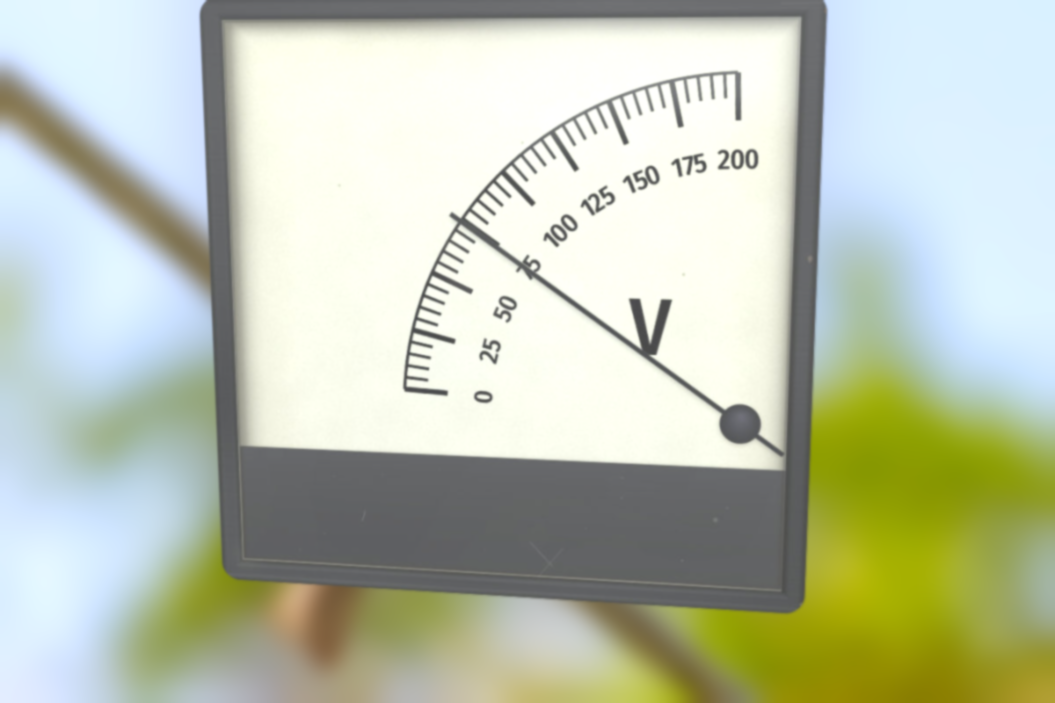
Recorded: 75 V
